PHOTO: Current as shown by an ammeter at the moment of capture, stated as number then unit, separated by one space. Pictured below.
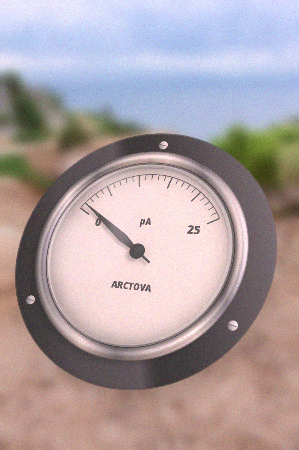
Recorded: 1 µA
